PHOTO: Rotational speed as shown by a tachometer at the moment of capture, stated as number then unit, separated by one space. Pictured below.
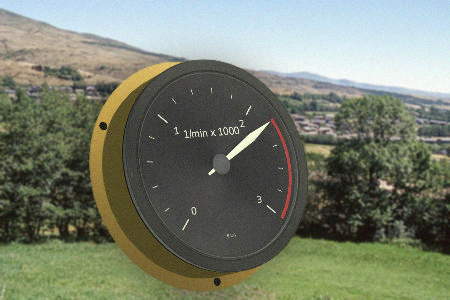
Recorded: 2200 rpm
